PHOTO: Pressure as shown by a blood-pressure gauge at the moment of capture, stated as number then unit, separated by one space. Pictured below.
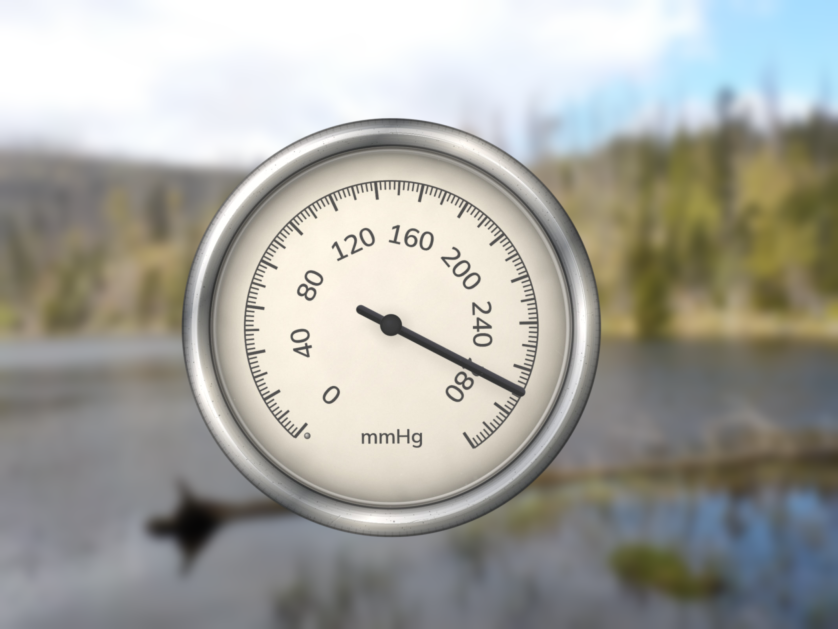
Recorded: 270 mmHg
